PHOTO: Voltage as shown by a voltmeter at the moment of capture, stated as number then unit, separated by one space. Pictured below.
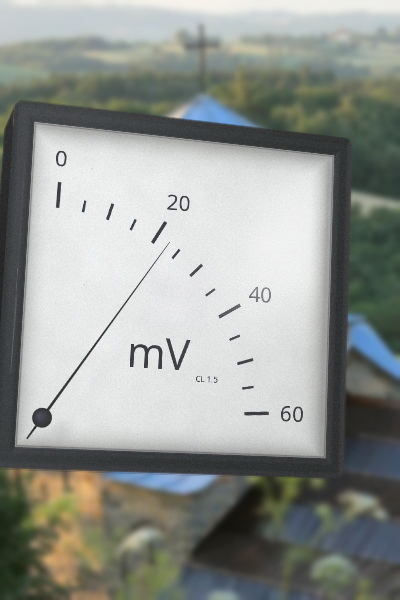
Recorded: 22.5 mV
